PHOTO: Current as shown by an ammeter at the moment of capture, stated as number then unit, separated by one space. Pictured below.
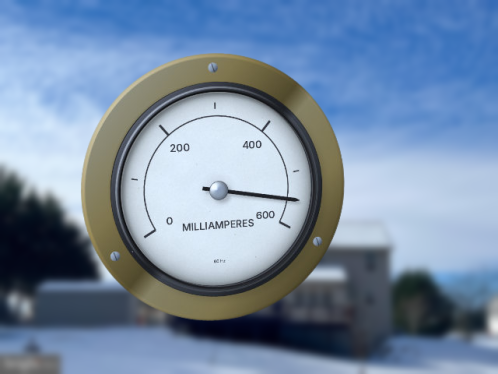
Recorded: 550 mA
